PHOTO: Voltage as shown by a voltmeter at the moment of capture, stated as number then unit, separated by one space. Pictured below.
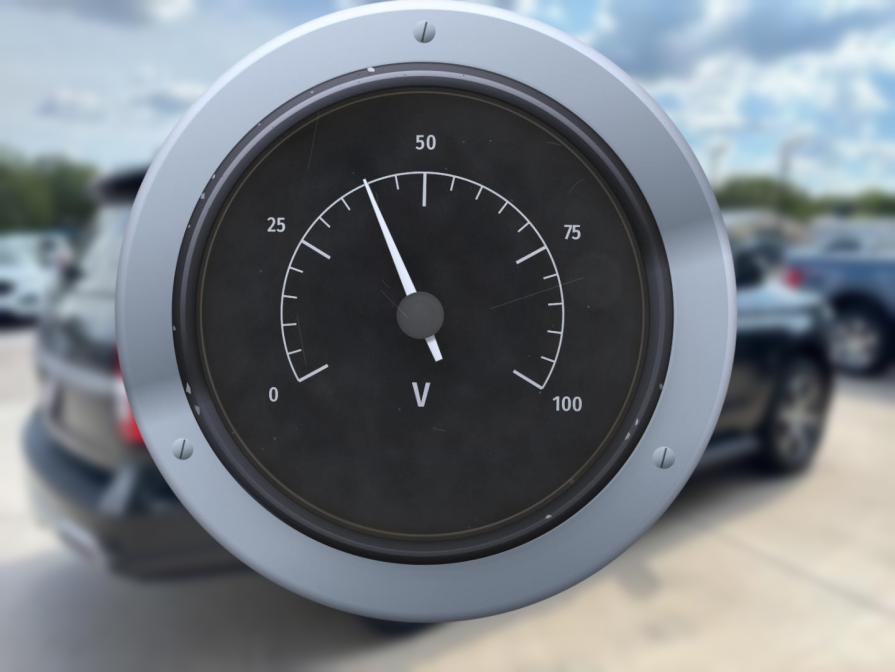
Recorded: 40 V
